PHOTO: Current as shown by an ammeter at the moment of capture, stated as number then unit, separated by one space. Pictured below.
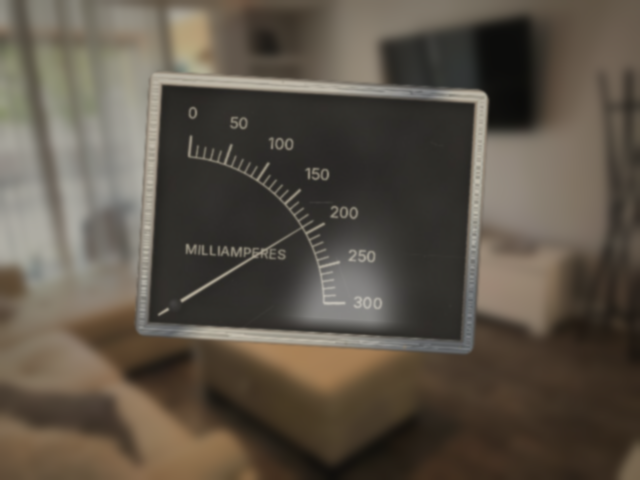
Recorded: 190 mA
